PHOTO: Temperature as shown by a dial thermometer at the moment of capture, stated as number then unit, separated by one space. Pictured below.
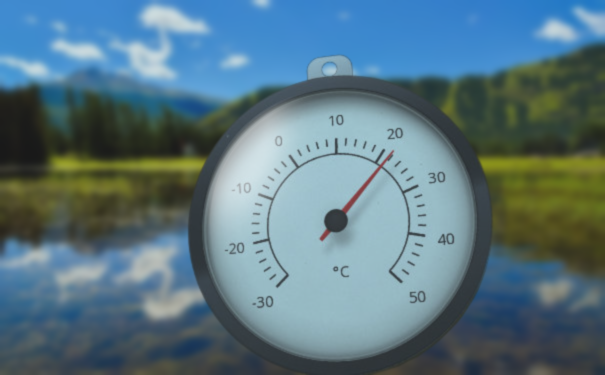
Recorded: 22 °C
